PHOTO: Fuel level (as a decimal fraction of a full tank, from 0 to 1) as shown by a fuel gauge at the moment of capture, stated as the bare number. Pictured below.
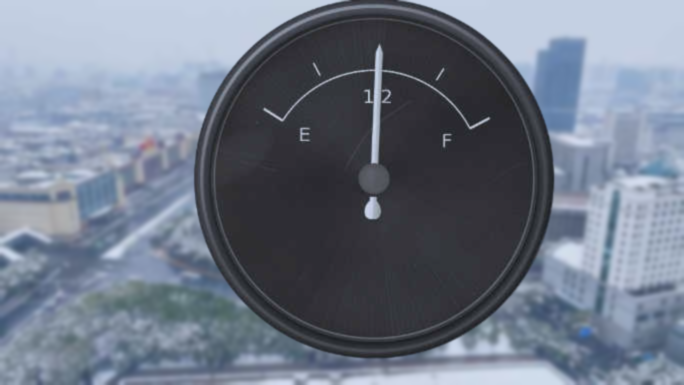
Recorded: 0.5
